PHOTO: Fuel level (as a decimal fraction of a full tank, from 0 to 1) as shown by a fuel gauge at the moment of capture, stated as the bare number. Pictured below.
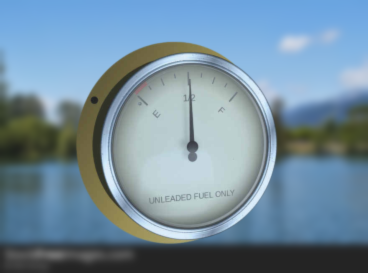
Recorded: 0.5
